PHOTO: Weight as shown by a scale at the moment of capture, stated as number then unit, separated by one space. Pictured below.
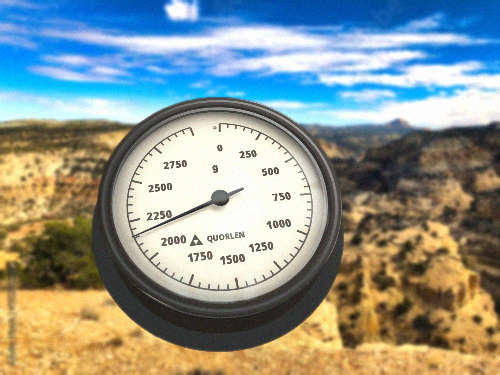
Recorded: 2150 g
